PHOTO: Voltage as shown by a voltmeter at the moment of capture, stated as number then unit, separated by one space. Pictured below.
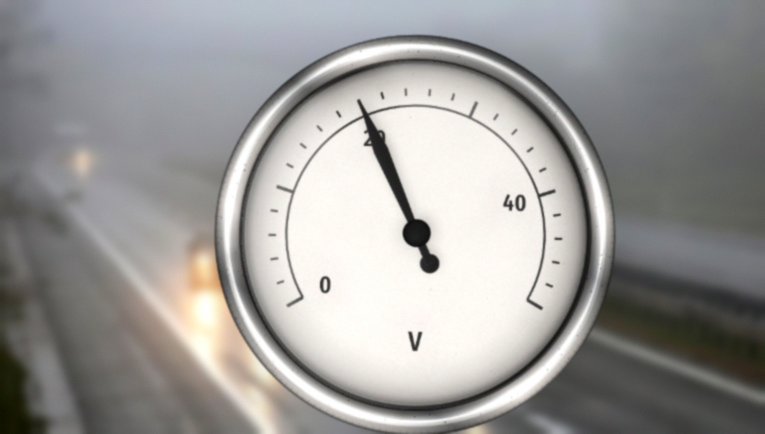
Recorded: 20 V
